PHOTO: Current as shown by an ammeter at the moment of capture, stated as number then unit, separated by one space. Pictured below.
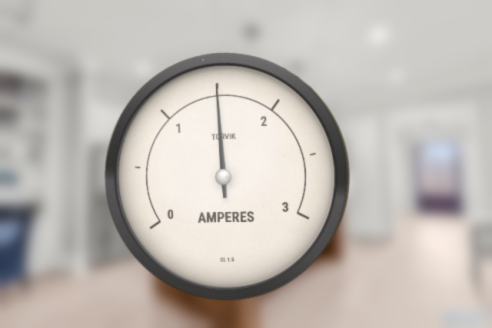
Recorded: 1.5 A
